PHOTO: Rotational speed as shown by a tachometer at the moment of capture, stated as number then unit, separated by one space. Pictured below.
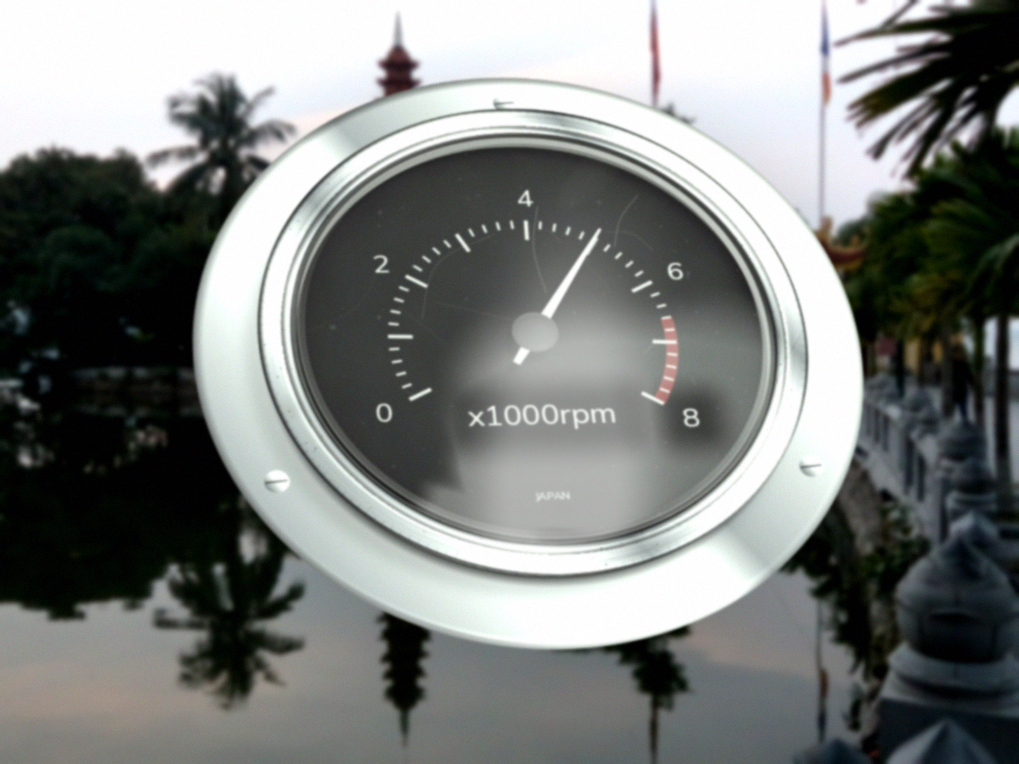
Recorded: 5000 rpm
